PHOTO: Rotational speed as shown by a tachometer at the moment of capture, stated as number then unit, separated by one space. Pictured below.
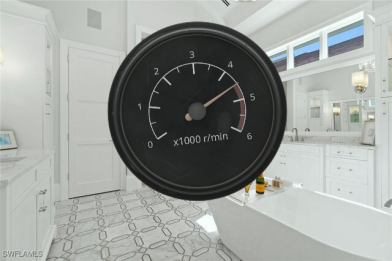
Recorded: 4500 rpm
